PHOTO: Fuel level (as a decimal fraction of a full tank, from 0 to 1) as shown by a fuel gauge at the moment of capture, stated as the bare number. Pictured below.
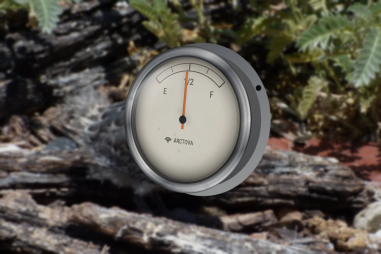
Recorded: 0.5
